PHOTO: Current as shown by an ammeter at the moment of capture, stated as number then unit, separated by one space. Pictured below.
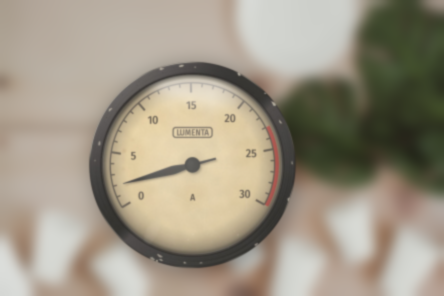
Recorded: 2 A
